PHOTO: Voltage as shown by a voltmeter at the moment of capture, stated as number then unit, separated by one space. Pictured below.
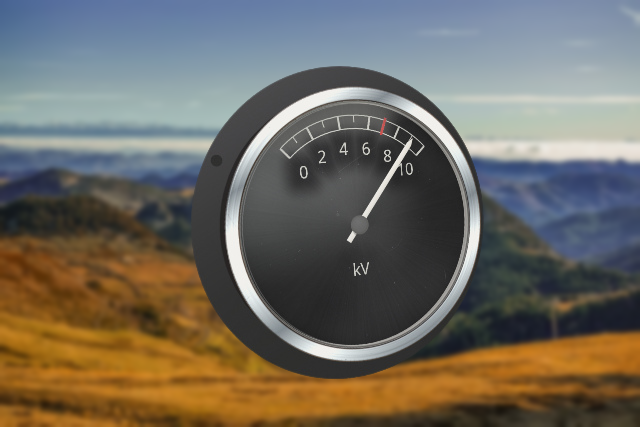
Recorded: 9 kV
